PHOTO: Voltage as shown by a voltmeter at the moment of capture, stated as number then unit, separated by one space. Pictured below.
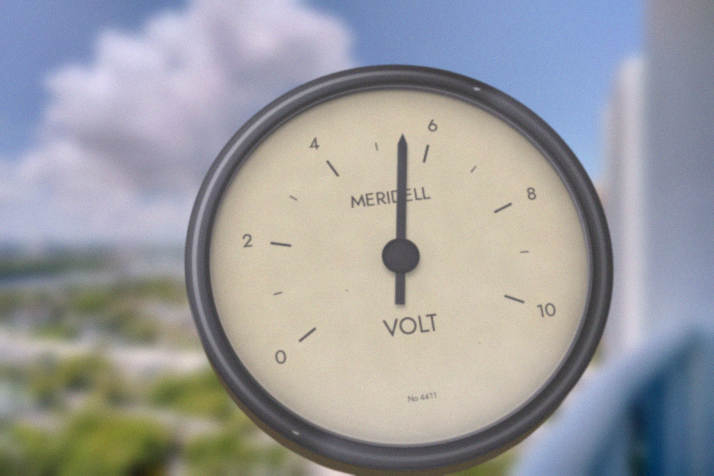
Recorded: 5.5 V
